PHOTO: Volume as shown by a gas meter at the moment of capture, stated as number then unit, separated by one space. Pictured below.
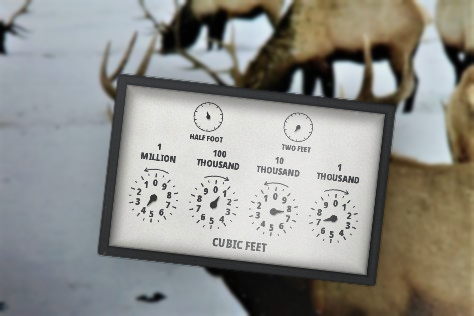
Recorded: 407700 ft³
